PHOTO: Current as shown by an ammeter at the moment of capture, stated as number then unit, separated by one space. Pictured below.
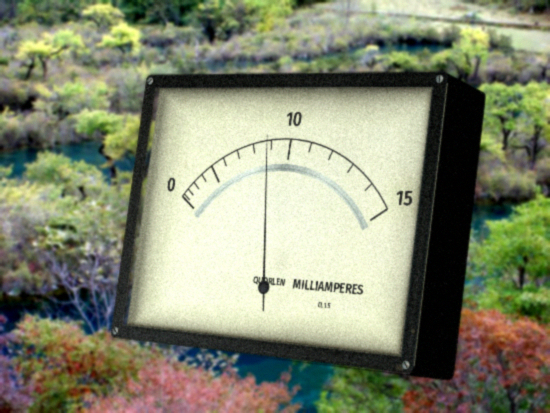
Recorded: 9 mA
